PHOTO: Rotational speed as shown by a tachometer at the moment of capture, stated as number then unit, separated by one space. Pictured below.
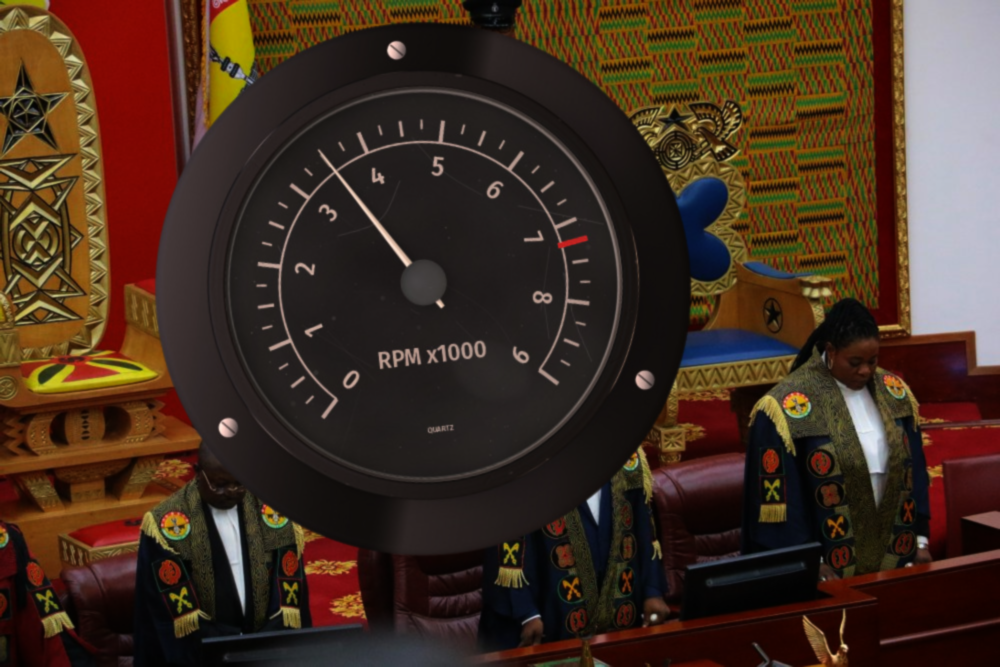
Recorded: 3500 rpm
